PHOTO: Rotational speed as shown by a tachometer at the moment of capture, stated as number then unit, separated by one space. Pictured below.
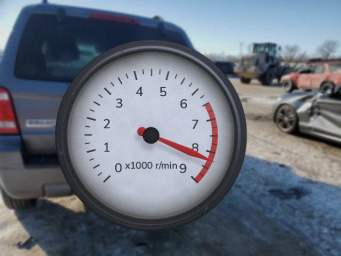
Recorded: 8250 rpm
